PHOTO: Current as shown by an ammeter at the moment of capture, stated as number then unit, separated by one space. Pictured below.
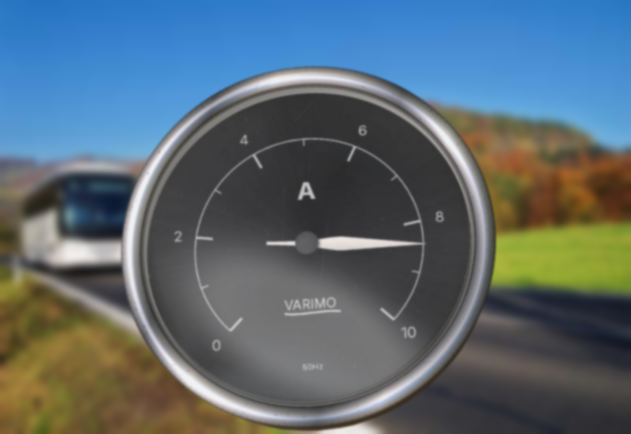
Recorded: 8.5 A
